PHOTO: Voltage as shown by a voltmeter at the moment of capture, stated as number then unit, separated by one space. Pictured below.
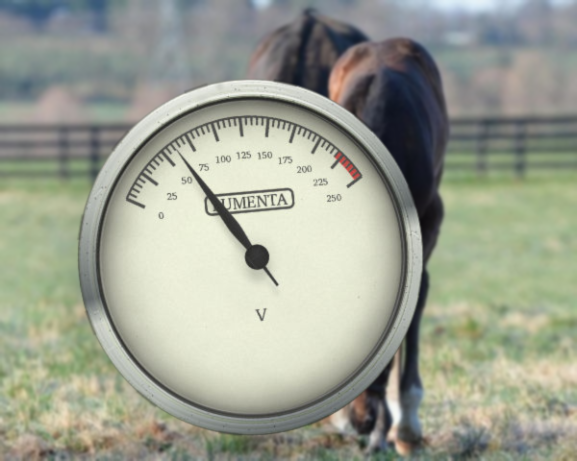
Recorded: 60 V
